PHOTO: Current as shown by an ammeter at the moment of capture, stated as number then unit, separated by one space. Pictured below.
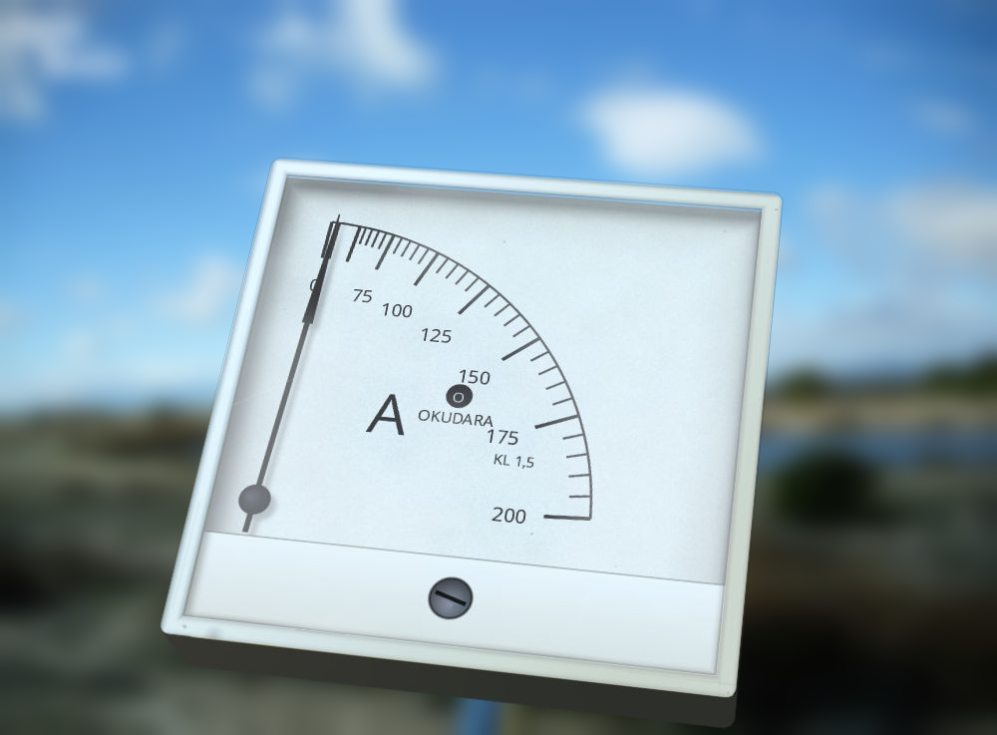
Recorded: 25 A
